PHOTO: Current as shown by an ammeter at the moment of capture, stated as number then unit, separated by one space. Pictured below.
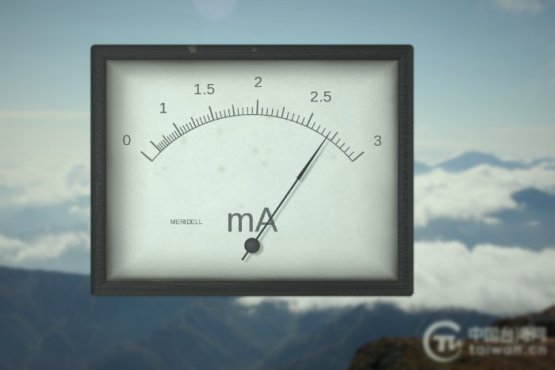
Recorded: 2.7 mA
